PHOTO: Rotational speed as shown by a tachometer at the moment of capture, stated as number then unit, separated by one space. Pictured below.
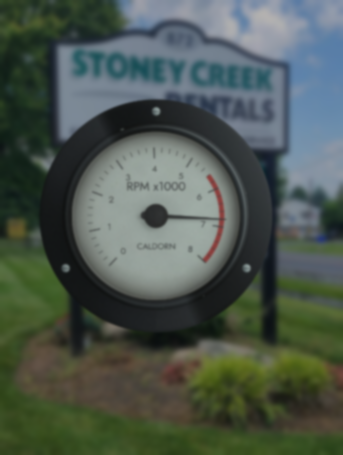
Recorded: 6800 rpm
